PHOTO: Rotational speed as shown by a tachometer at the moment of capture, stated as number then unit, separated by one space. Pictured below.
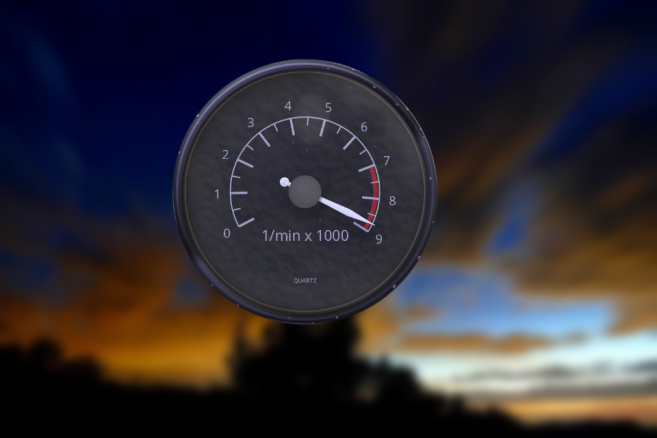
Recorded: 8750 rpm
